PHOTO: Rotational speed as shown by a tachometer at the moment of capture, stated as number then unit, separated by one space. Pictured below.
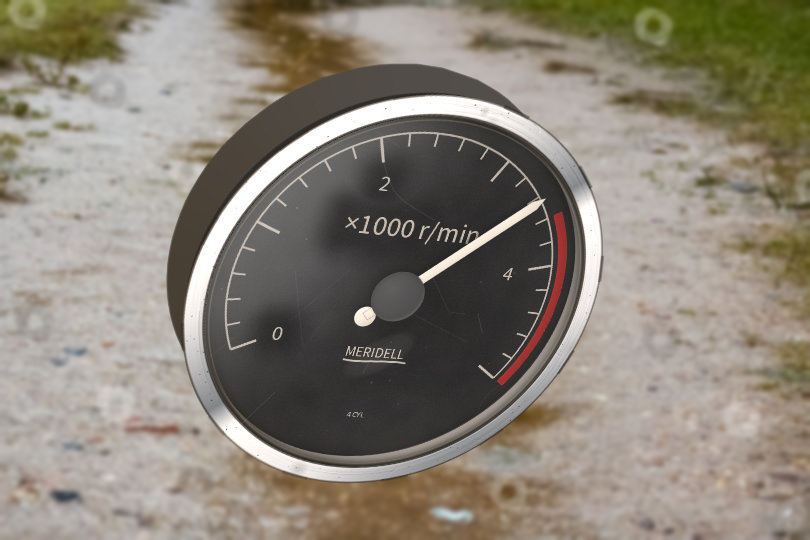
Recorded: 3400 rpm
